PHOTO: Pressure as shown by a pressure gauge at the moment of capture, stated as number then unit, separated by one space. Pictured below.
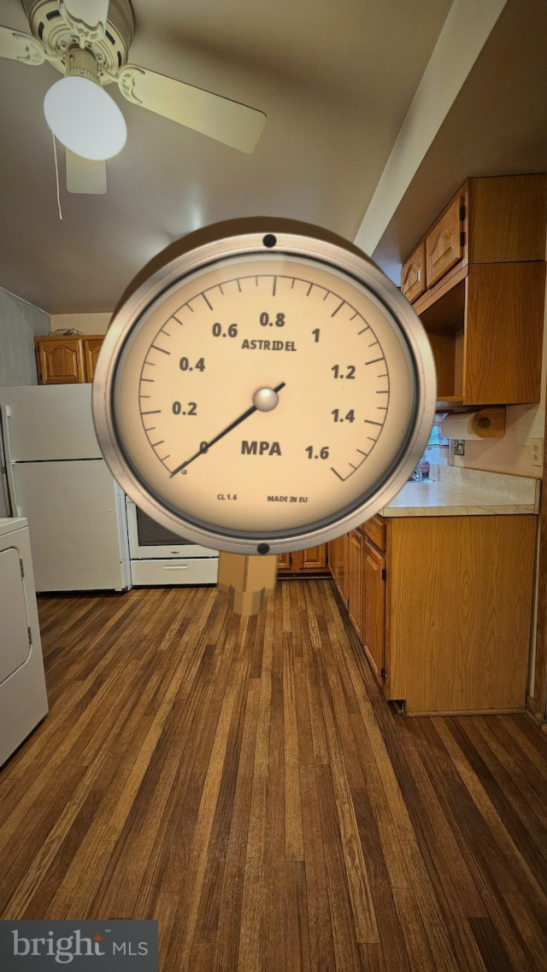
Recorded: 0 MPa
